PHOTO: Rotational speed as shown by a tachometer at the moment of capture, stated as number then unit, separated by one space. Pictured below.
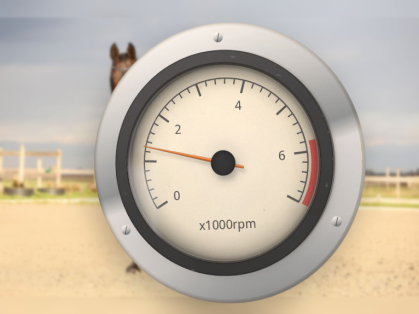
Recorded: 1300 rpm
